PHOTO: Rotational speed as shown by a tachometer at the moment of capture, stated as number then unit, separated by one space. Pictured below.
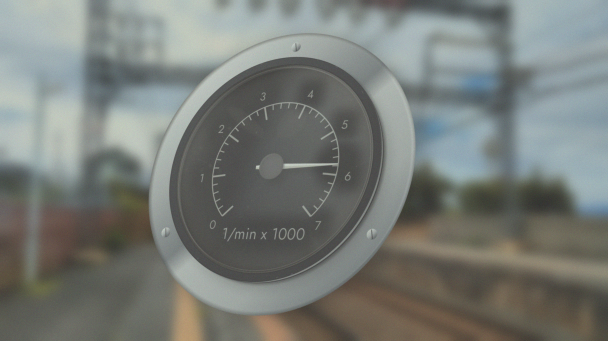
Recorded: 5800 rpm
